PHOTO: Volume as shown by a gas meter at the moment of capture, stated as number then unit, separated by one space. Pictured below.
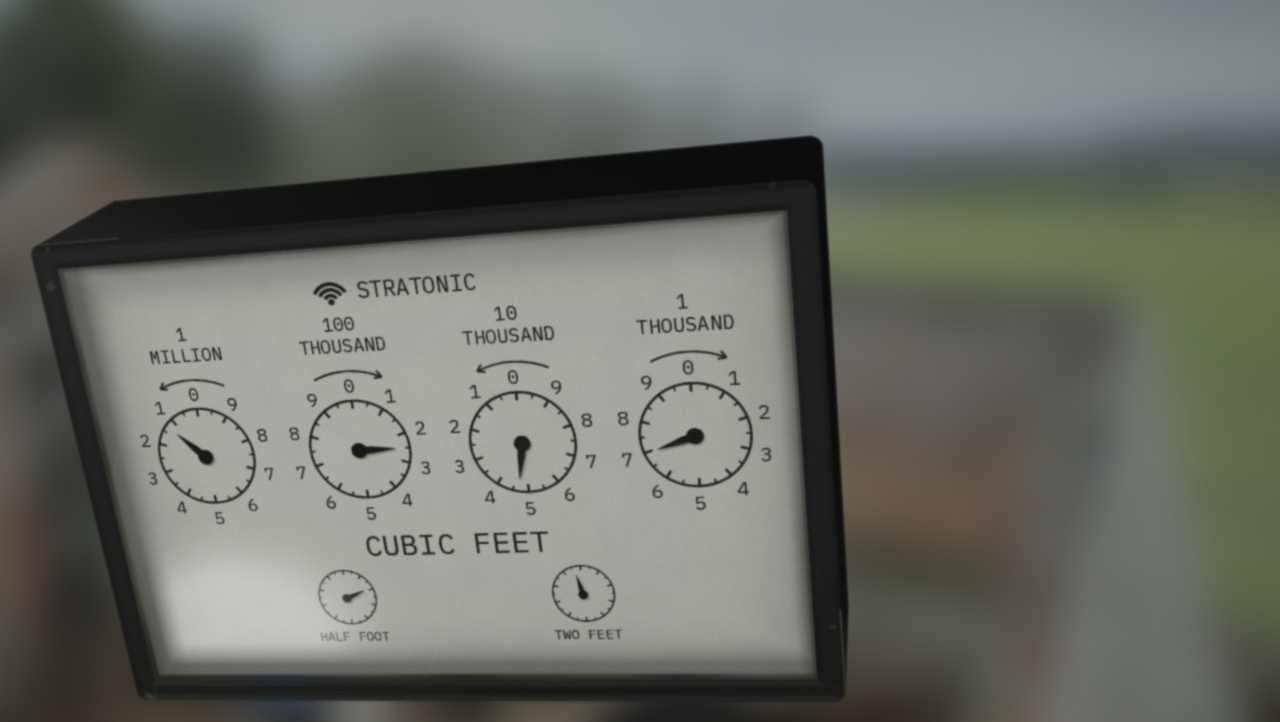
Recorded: 124700 ft³
